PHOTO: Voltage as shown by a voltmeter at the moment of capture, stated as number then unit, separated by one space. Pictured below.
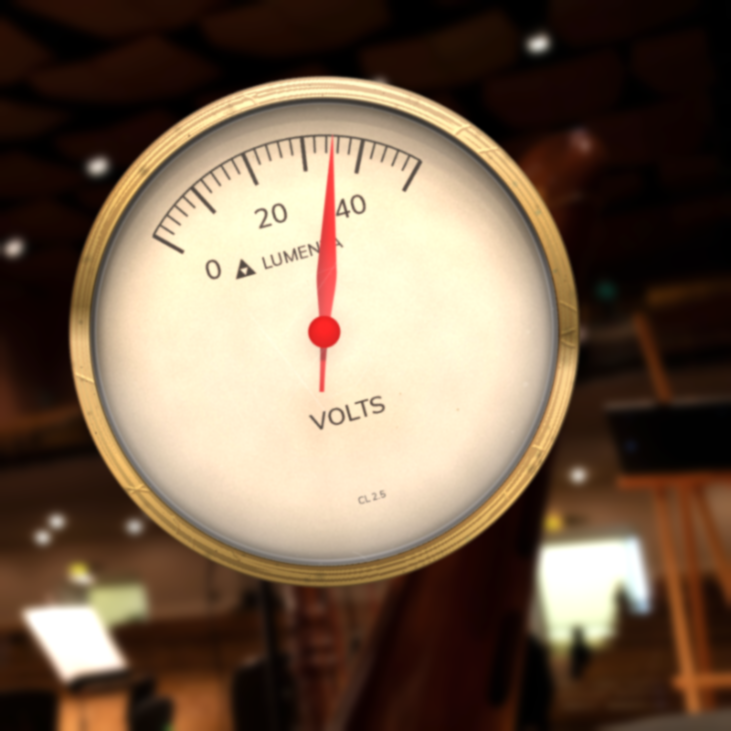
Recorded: 35 V
